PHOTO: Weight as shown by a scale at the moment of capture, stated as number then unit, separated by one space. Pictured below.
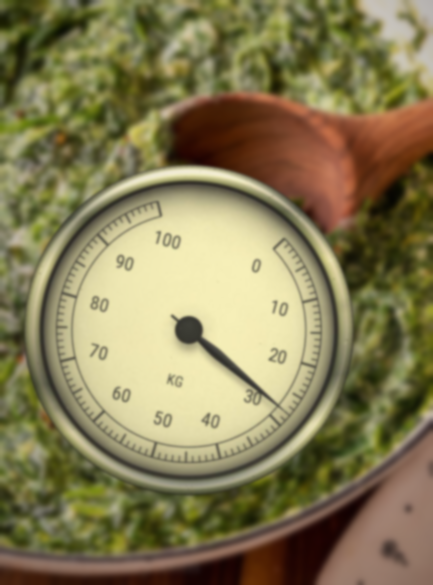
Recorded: 28 kg
